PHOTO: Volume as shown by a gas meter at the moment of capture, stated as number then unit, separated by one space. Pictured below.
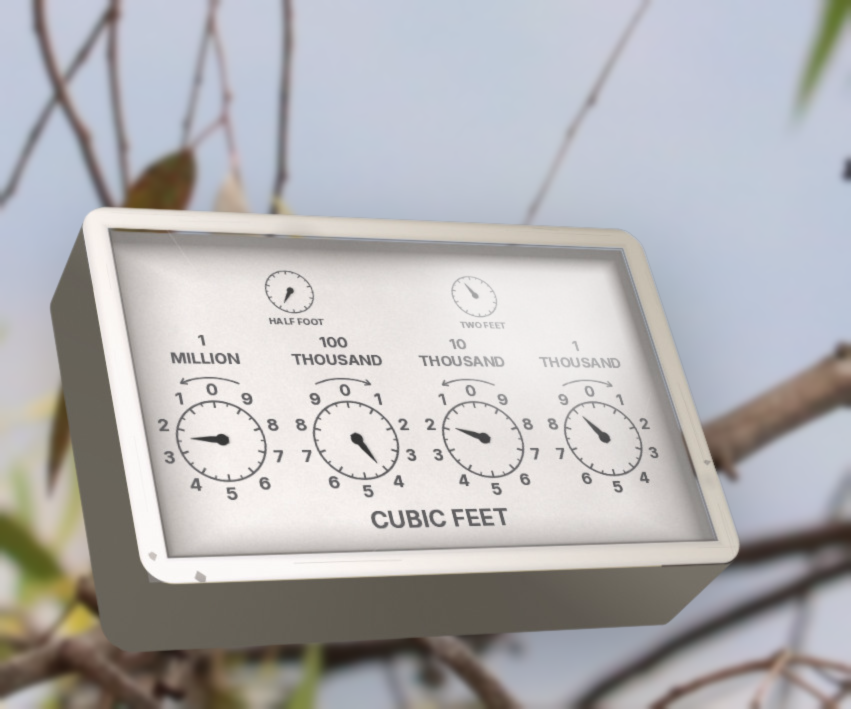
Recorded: 241900 ft³
